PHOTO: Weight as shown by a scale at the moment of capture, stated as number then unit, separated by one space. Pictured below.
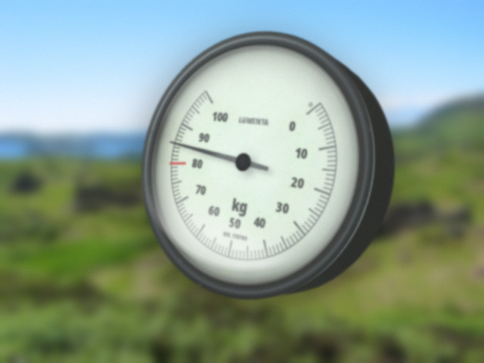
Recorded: 85 kg
